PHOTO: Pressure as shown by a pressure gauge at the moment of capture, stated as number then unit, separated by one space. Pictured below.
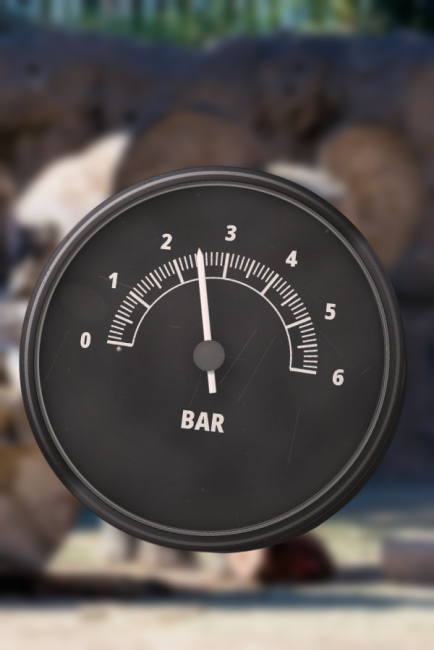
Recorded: 2.5 bar
